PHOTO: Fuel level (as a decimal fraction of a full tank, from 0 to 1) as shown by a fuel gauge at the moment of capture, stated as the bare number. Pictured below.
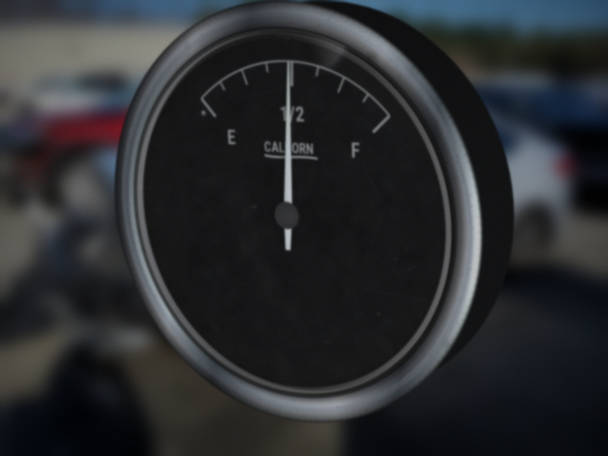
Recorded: 0.5
